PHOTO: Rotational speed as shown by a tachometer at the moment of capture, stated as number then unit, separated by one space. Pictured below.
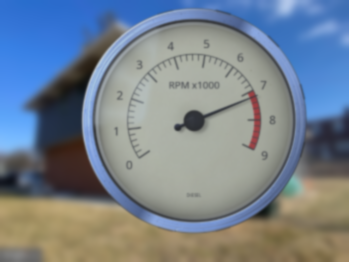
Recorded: 7200 rpm
